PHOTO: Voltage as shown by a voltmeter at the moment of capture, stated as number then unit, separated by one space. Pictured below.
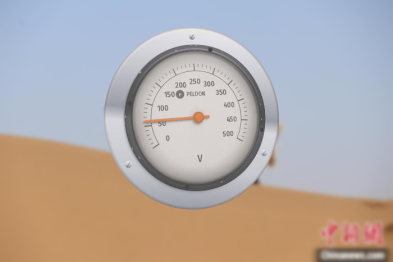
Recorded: 60 V
